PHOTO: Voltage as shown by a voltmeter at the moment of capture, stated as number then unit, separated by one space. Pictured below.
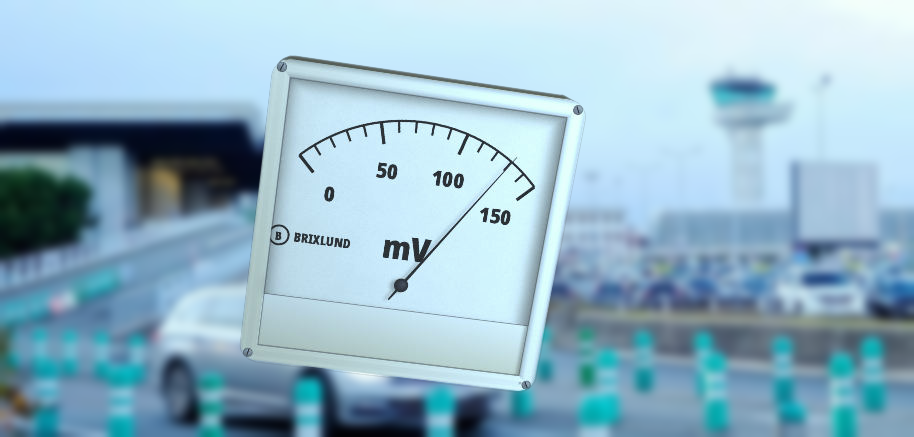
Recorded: 130 mV
